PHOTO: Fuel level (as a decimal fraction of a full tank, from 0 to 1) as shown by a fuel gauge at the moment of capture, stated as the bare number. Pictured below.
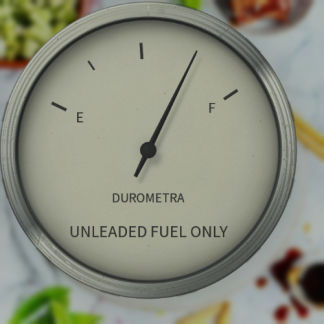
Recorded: 0.75
